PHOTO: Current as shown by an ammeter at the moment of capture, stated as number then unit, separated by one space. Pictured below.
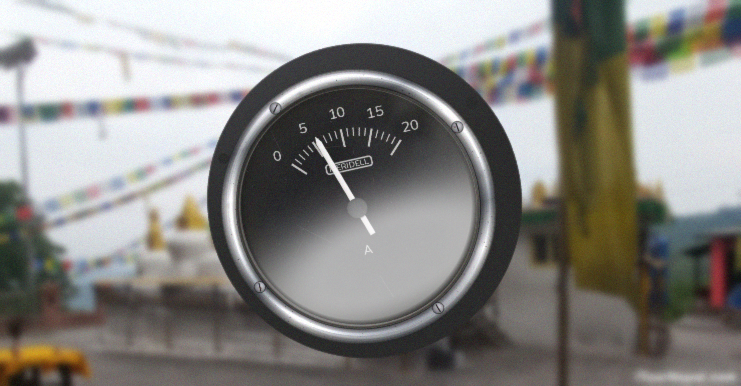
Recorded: 6 A
